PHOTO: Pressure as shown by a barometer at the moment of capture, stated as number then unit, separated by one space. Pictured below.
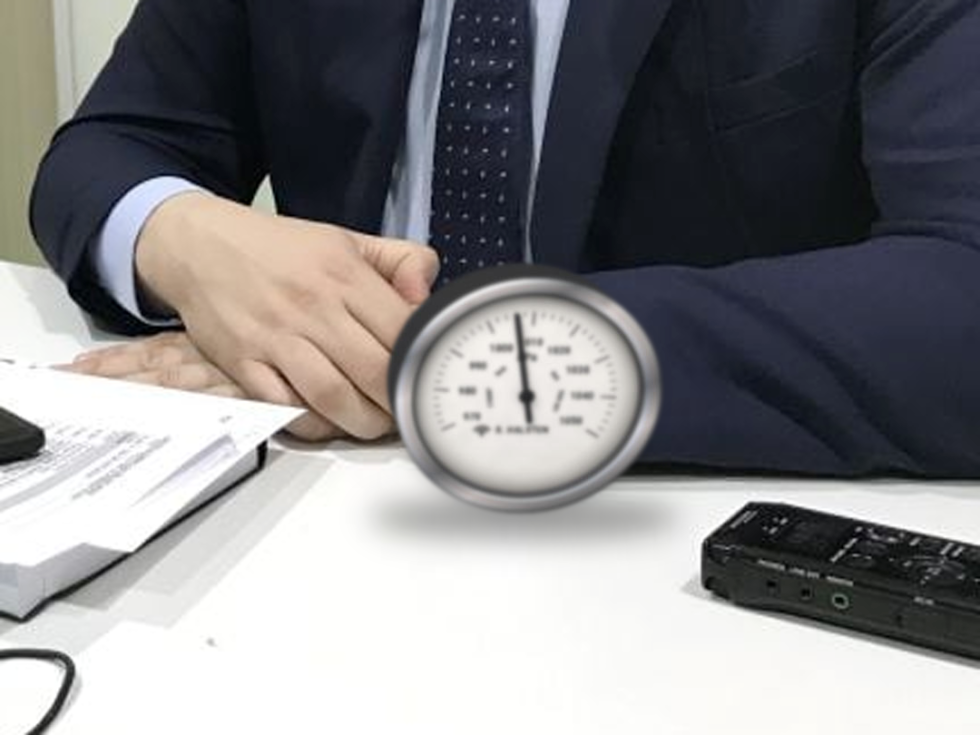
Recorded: 1006 hPa
